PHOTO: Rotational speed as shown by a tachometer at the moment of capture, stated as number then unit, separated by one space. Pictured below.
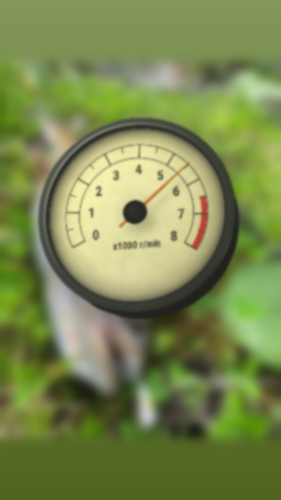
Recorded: 5500 rpm
